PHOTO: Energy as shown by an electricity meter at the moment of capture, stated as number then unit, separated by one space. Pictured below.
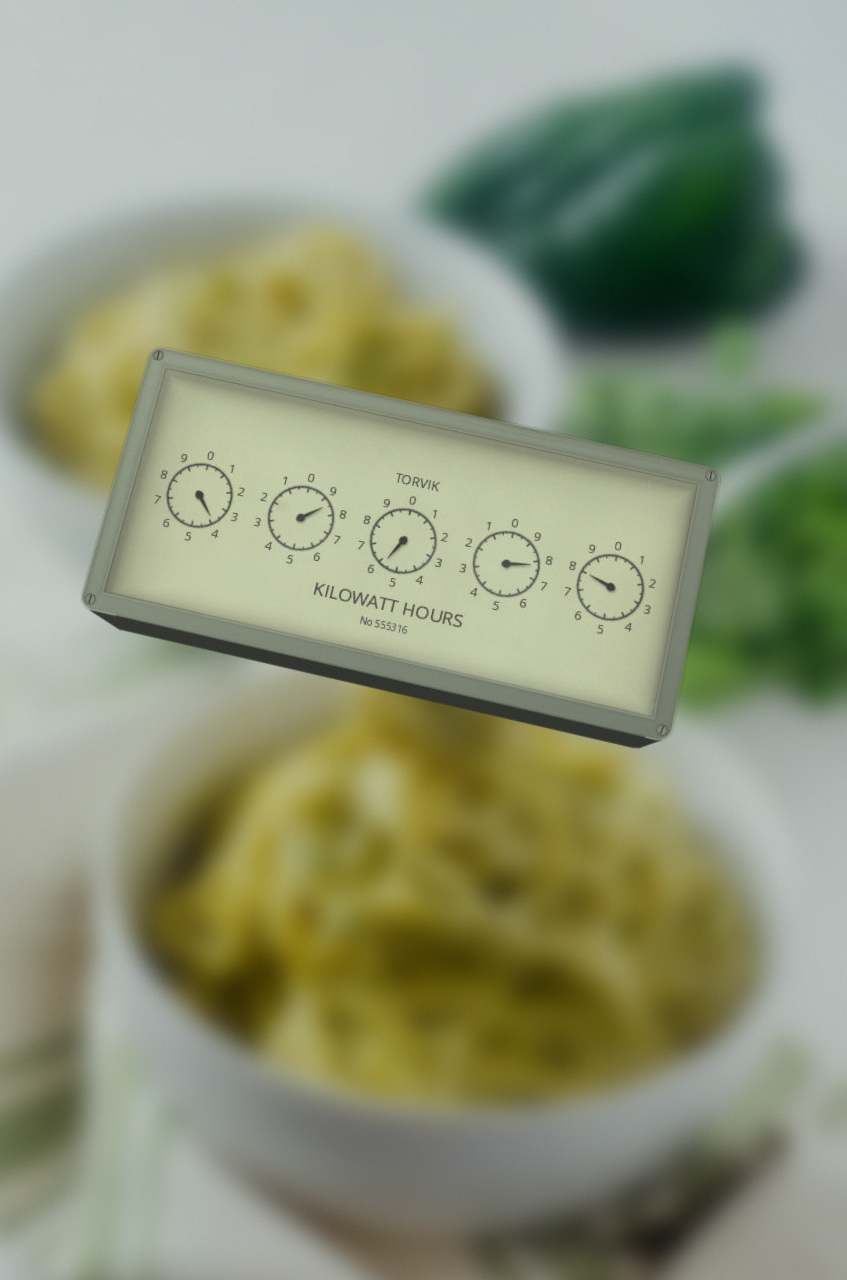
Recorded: 38578 kWh
